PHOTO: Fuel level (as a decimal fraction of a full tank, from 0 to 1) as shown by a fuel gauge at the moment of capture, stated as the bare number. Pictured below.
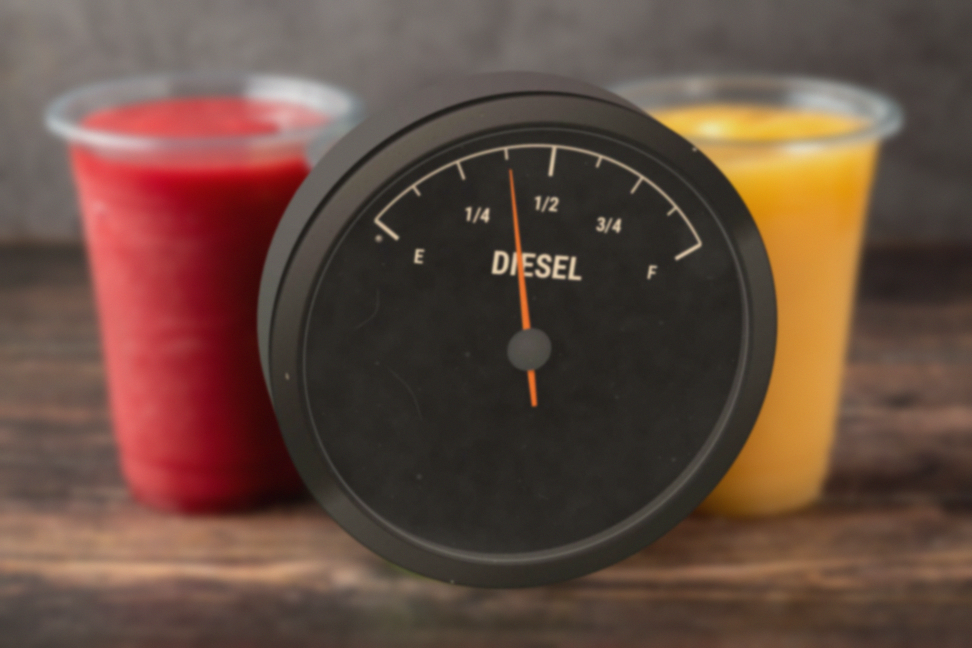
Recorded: 0.375
